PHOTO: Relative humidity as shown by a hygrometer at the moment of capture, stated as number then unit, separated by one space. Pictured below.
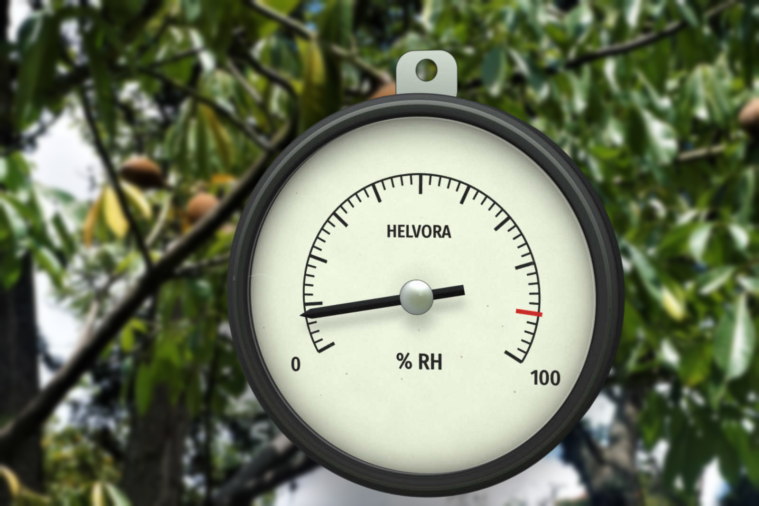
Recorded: 8 %
